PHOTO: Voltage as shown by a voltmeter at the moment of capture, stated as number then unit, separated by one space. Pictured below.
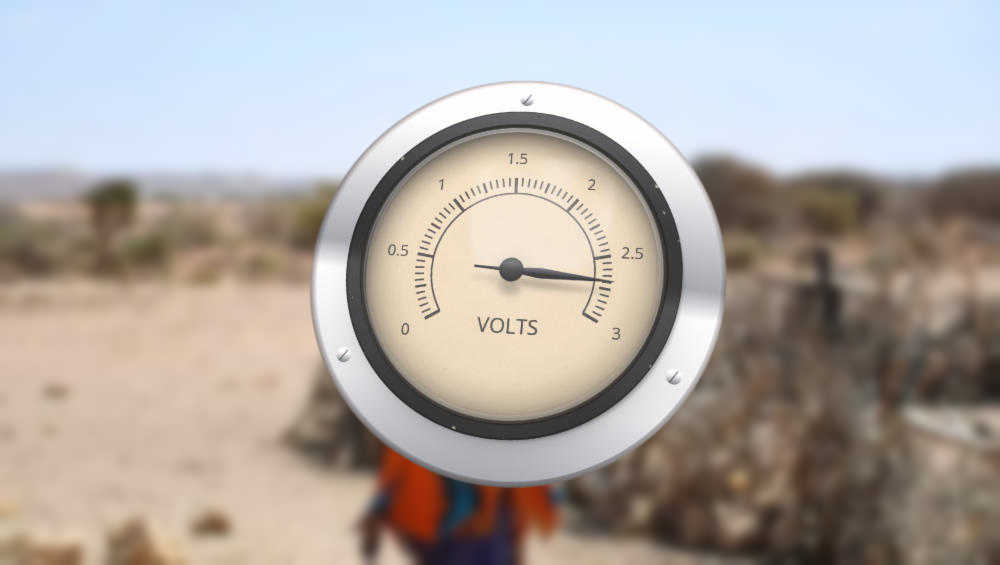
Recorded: 2.7 V
